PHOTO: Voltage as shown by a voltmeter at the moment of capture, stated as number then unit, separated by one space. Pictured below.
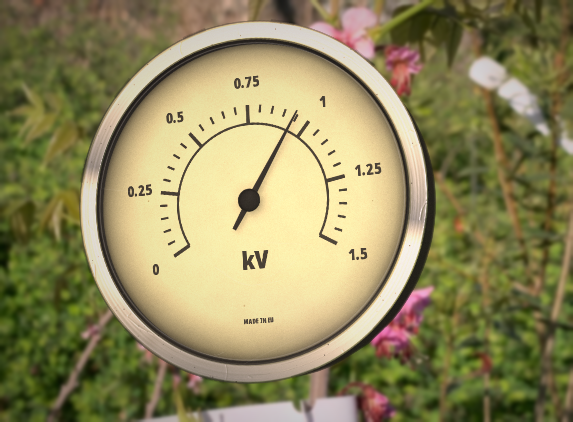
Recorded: 0.95 kV
